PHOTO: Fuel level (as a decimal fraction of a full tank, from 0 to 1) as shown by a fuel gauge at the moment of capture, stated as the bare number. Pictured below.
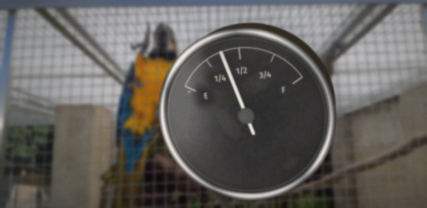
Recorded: 0.375
